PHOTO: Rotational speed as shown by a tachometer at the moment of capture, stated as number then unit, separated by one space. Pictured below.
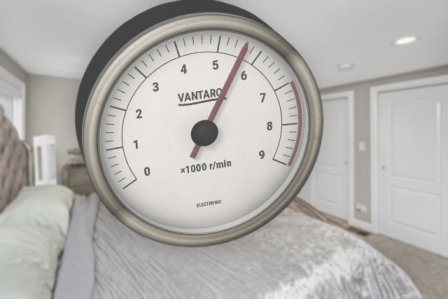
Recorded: 5600 rpm
